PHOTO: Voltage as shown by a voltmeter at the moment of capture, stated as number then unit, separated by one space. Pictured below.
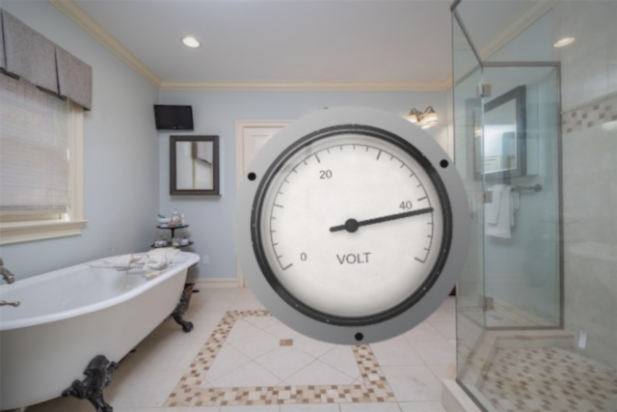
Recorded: 42 V
